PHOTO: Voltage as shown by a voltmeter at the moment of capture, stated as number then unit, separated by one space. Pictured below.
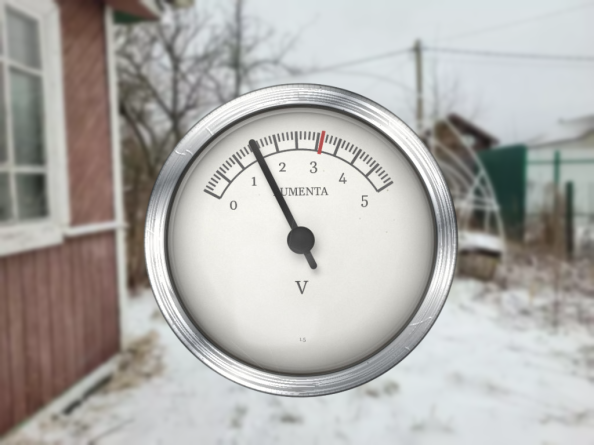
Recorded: 1.5 V
